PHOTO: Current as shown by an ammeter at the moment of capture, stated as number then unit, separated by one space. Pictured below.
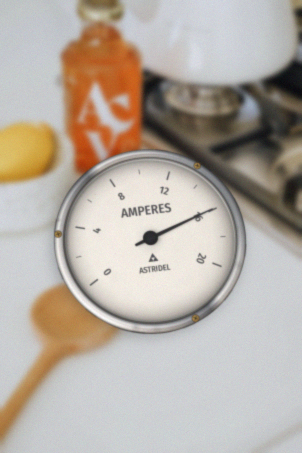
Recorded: 16 A
